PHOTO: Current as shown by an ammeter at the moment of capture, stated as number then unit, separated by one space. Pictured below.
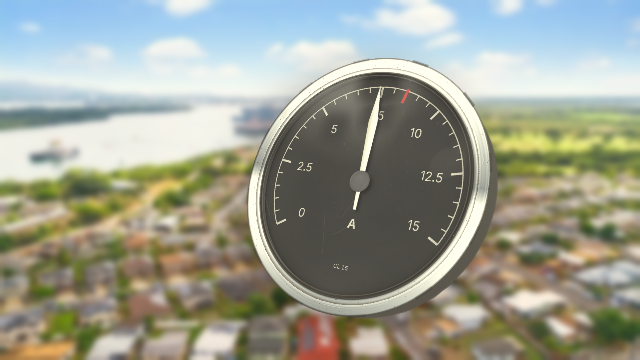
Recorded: 7.5 A
